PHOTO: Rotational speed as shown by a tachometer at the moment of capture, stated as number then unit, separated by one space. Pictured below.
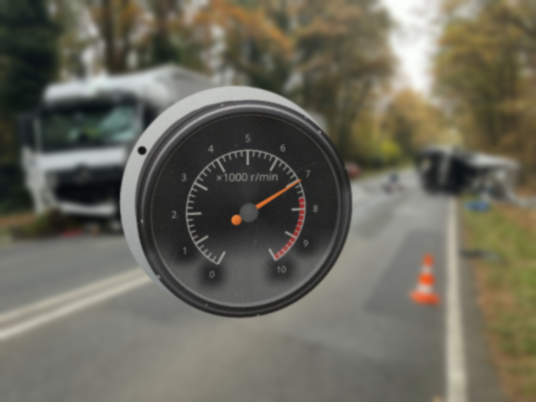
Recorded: 7000 rpm
